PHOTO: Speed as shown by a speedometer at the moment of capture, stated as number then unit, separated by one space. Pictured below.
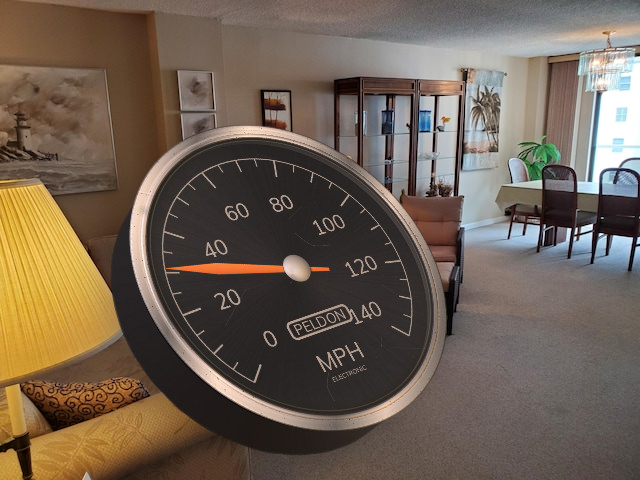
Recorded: 30 mph
